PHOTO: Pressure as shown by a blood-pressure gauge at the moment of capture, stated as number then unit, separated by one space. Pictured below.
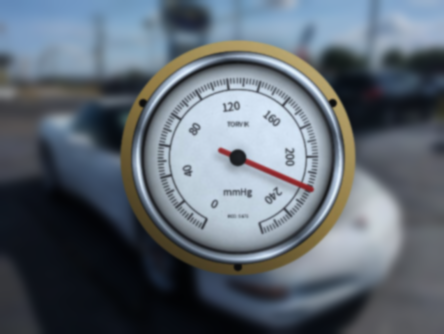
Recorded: 220 mmHg
